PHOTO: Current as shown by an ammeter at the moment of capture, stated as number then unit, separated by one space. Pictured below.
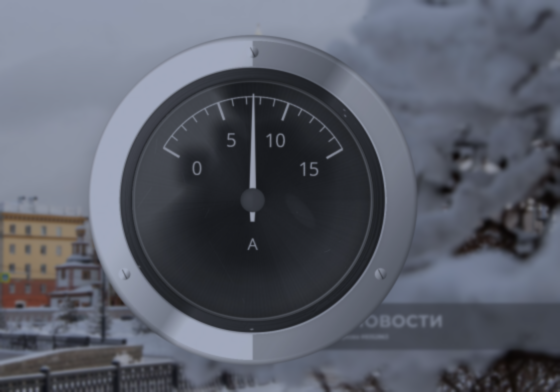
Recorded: 7.5 A
